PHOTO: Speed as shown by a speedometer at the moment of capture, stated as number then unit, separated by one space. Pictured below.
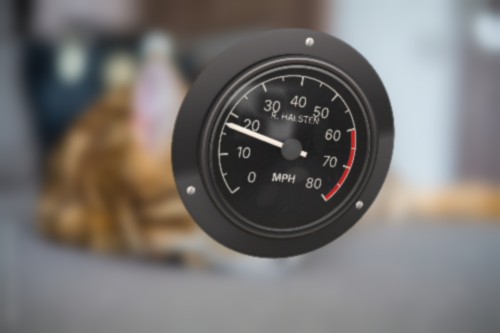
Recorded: 17.5 mph
